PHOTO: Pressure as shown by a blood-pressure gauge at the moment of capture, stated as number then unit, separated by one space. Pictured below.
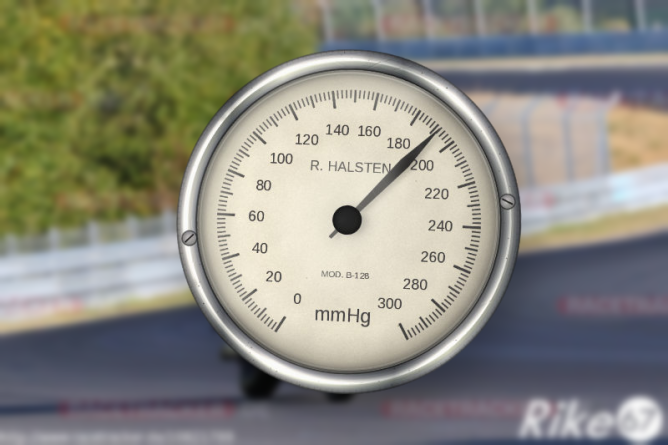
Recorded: 192 mmHg
